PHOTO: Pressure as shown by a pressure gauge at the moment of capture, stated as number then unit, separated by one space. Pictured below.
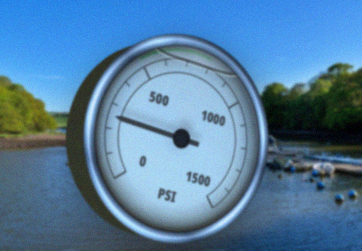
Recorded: 250 psi
